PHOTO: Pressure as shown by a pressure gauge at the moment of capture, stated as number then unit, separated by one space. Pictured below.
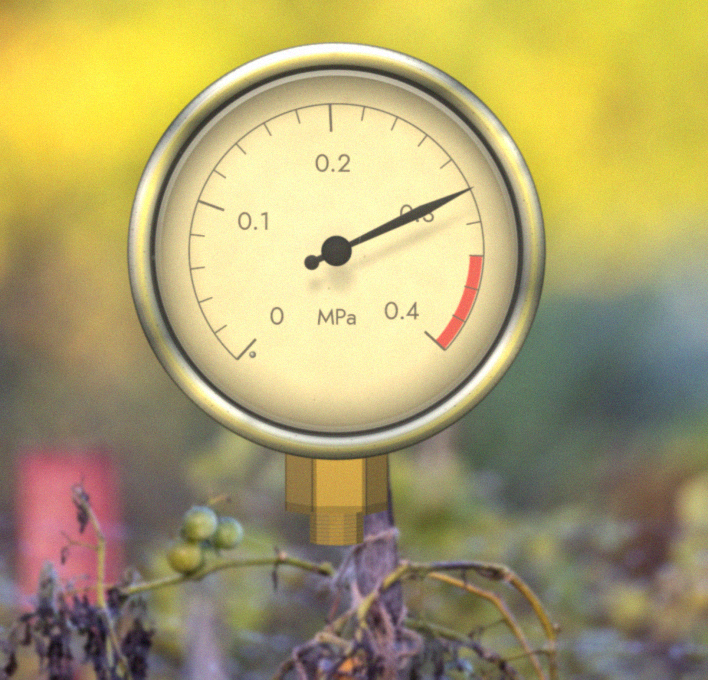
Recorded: 0.3 MPa
